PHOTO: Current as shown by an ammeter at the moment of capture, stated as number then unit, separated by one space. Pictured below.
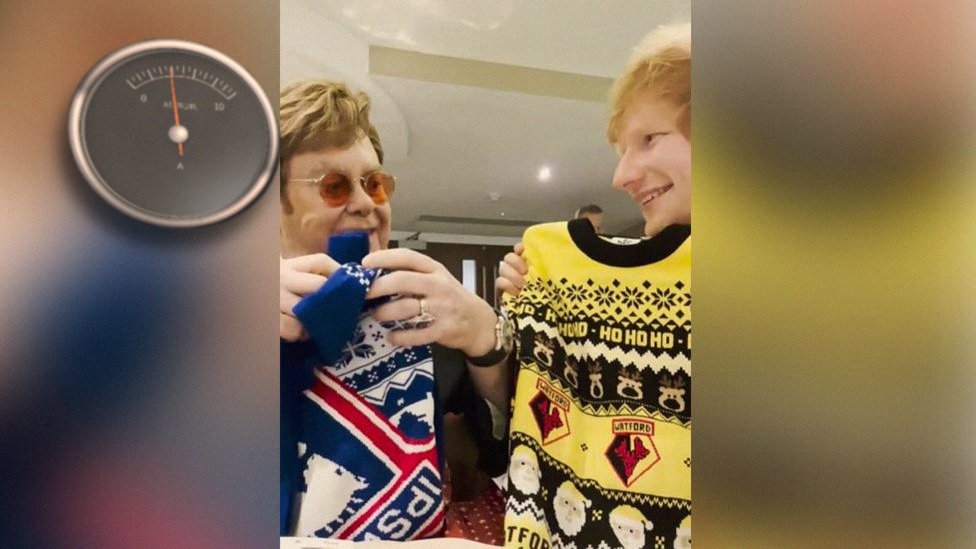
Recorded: 4 A
